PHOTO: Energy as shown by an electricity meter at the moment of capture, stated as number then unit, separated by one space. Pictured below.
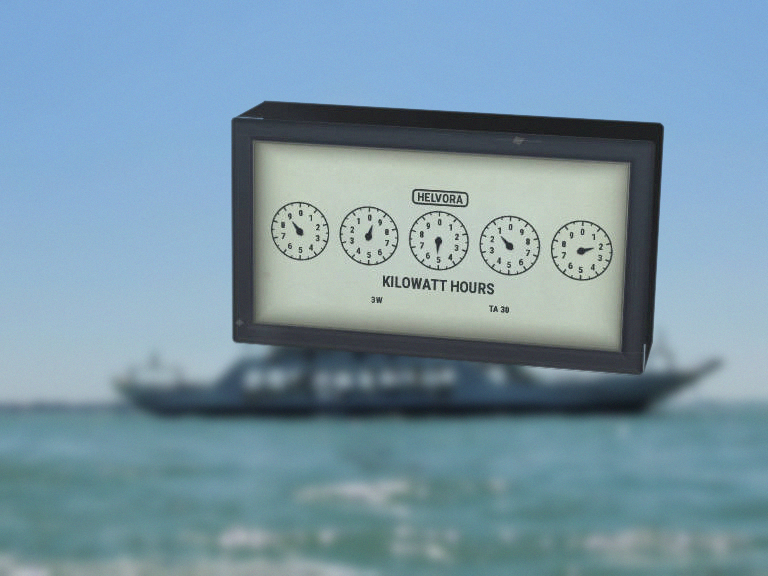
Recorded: 89512 kWh
